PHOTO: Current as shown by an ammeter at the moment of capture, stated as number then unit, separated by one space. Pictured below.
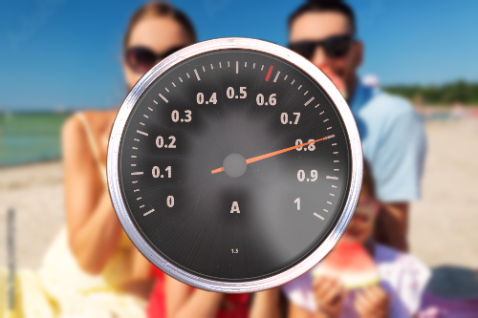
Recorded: 0.8 A
